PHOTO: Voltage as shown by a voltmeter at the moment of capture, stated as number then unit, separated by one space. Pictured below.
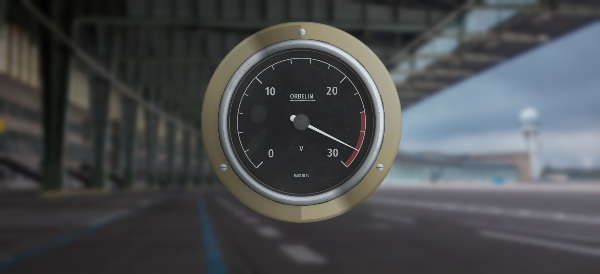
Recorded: 28 V
